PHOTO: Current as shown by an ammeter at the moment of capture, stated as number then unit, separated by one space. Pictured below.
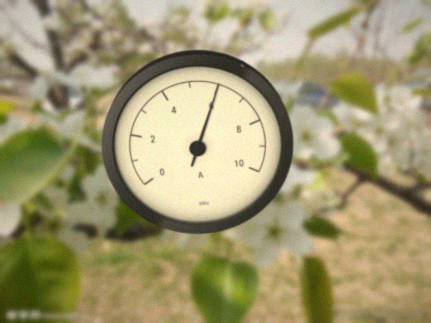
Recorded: 6 A
